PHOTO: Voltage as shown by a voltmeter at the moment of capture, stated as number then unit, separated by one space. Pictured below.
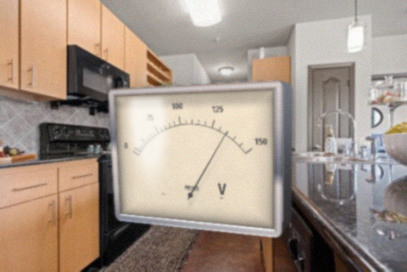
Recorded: 135 V
